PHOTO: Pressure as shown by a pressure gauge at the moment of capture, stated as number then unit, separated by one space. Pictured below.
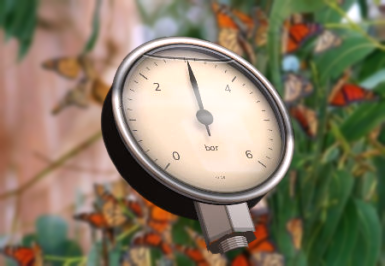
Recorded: 3 bar
